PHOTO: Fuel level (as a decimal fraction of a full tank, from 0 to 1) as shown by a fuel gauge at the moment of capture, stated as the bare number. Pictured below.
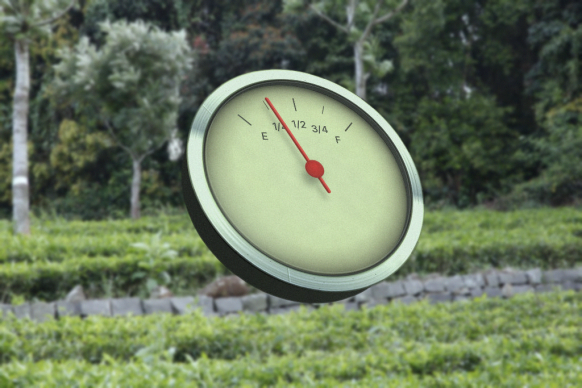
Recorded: 0.25
